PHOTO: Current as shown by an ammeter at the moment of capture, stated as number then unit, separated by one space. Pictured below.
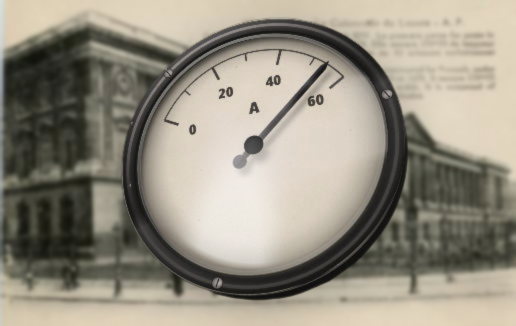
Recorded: 55 A
